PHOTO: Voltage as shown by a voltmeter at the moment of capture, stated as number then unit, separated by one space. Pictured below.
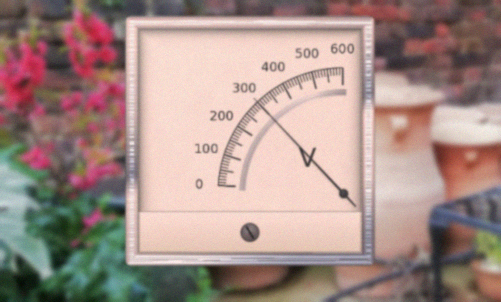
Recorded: 300 V
